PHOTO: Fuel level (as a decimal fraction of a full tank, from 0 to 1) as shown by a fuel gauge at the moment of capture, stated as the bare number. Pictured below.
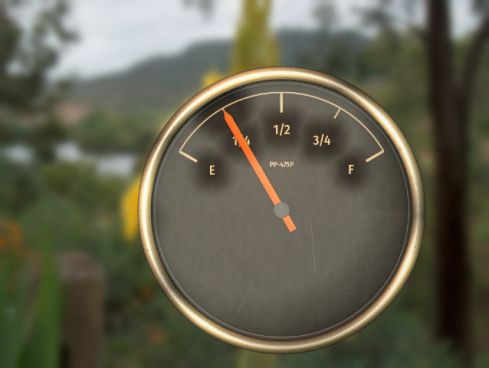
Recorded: 0.25
